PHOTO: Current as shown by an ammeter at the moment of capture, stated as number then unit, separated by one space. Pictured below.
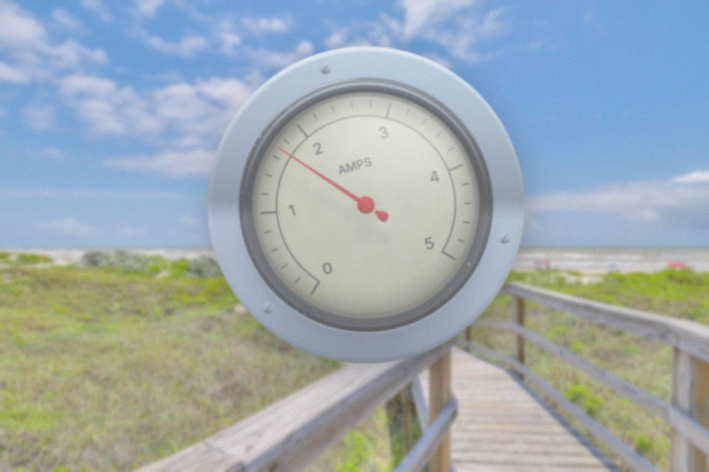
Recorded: 1.7 A
